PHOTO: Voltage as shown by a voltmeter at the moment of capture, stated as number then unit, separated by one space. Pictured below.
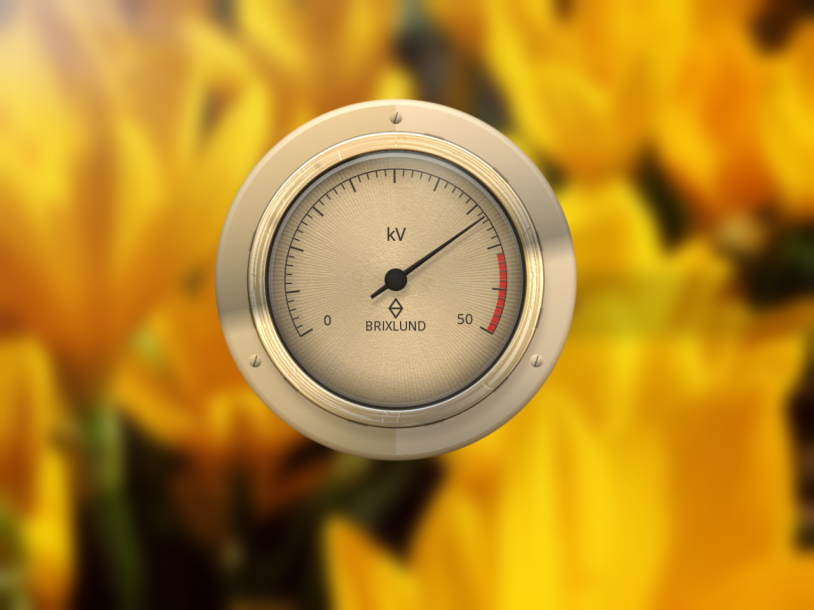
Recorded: 36.5 kV
